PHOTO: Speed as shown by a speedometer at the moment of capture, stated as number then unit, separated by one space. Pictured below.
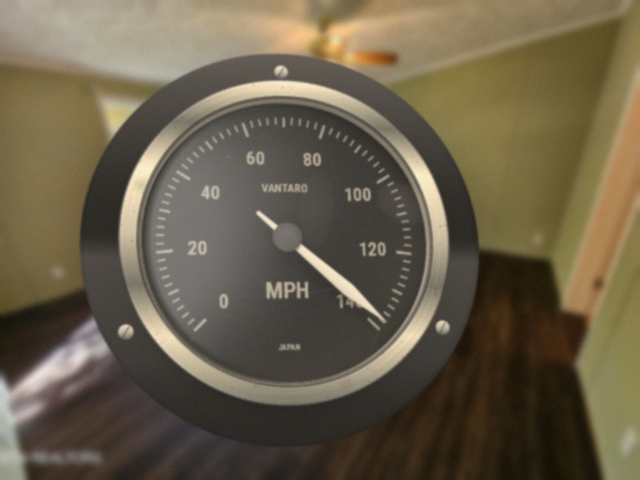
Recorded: 138 mph
